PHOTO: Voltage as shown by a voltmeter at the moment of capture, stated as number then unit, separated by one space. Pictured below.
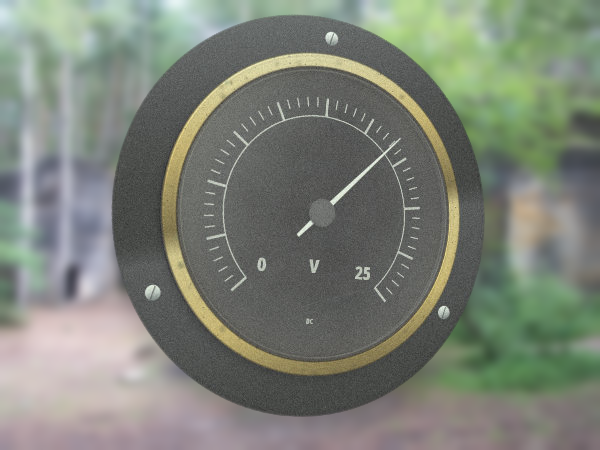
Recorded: 16.5 V
